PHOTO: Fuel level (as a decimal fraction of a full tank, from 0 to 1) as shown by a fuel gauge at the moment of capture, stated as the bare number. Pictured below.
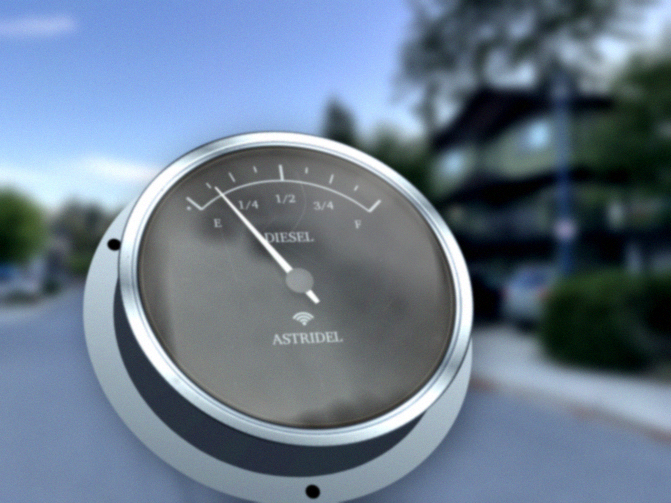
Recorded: 0.125
